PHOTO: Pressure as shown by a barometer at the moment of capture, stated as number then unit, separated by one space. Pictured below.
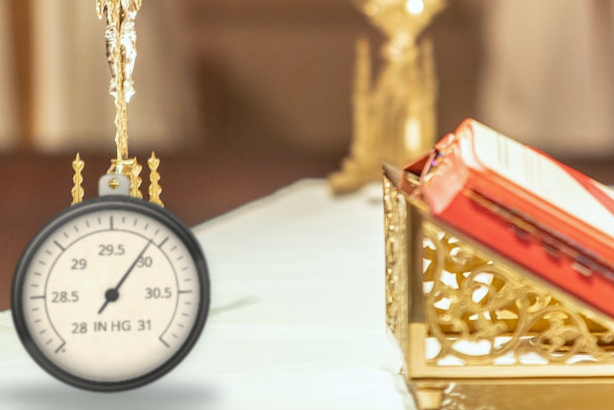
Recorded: 29.9 inHg
